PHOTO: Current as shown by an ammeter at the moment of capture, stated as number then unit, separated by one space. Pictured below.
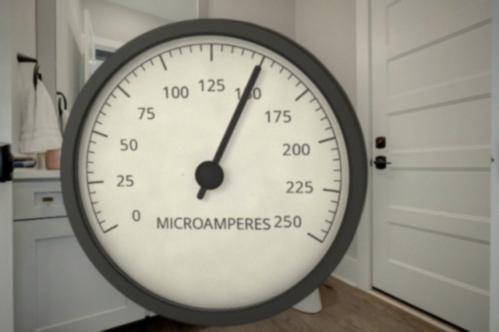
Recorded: 150 µA
